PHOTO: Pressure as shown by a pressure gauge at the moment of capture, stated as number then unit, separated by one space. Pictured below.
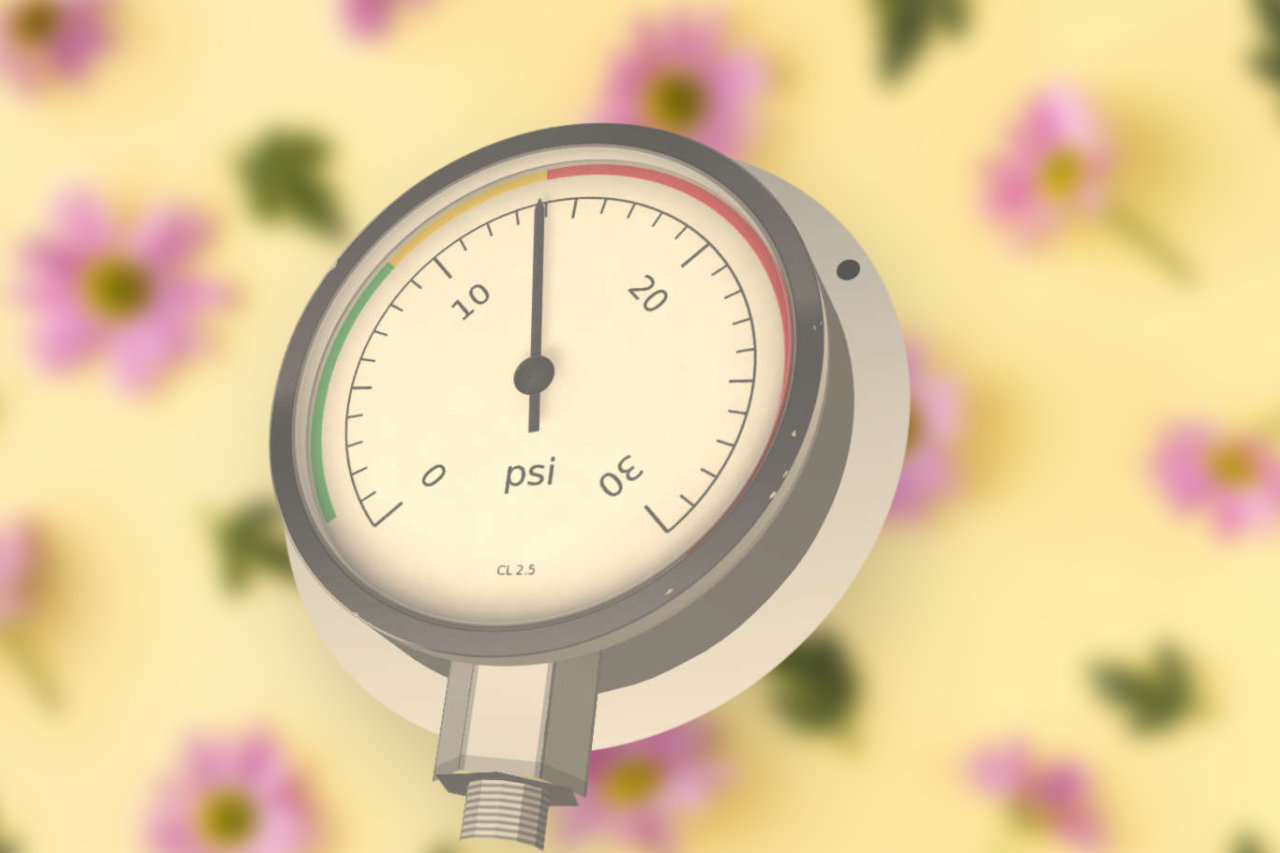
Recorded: 14 psi
